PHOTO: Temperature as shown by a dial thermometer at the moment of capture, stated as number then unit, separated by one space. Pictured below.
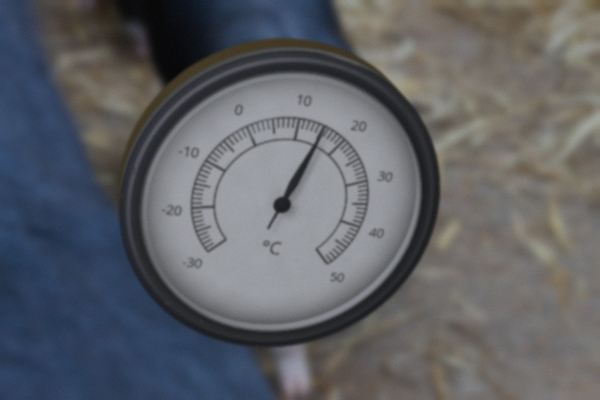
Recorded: 15 °C
